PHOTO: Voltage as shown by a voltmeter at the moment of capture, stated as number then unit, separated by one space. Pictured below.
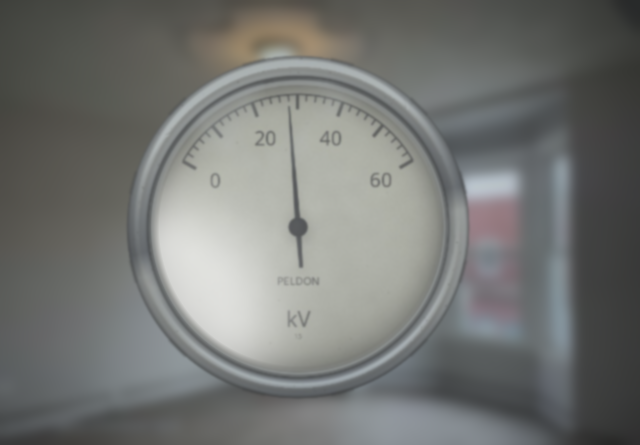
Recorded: 28 kV
